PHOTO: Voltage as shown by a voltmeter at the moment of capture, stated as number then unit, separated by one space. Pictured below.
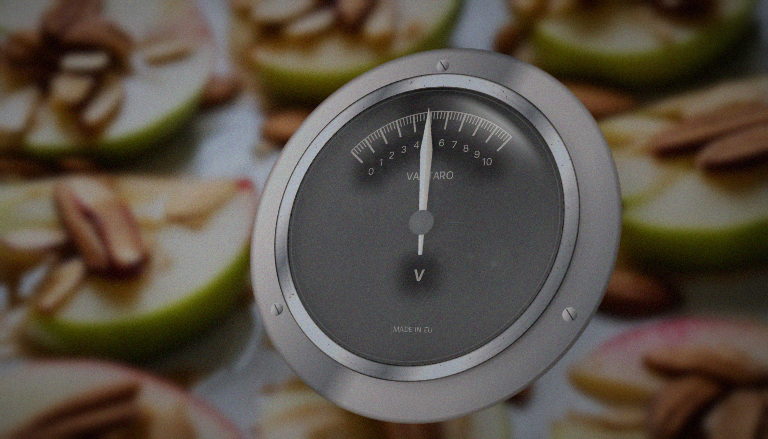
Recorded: 5 V
